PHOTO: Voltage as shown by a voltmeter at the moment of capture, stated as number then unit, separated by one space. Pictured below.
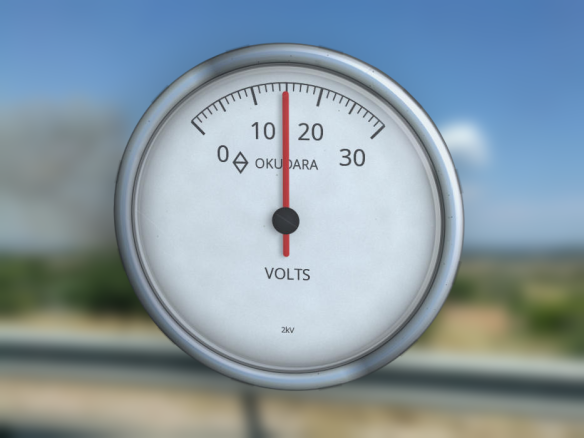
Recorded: 15 V
